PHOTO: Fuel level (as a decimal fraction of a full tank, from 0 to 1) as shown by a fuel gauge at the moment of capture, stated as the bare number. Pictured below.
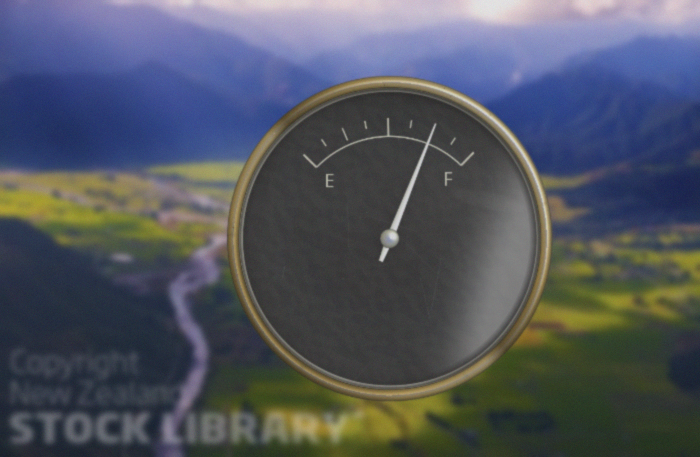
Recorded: 0.75
